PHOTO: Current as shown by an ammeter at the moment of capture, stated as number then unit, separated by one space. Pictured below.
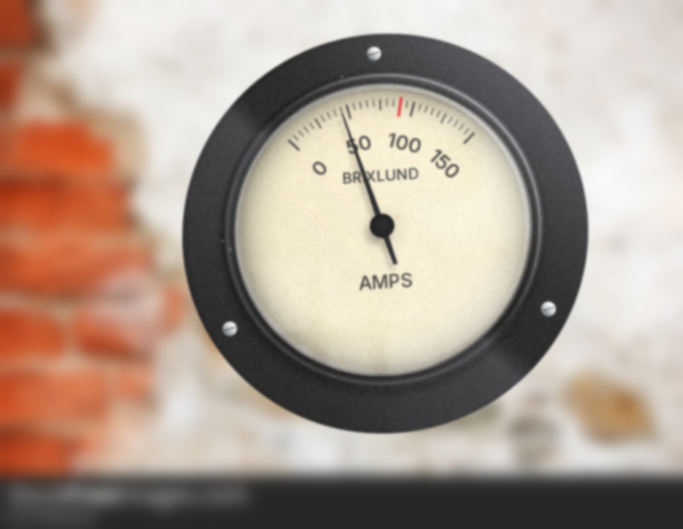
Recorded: 45 A
